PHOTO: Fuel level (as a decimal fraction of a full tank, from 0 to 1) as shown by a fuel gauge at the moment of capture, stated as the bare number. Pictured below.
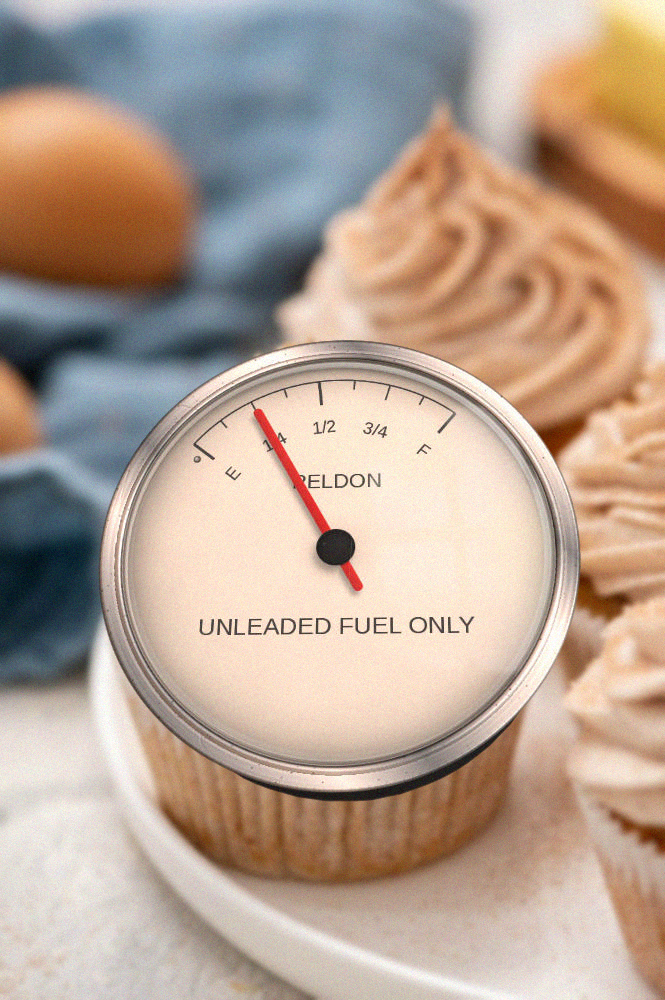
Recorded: 0.25
